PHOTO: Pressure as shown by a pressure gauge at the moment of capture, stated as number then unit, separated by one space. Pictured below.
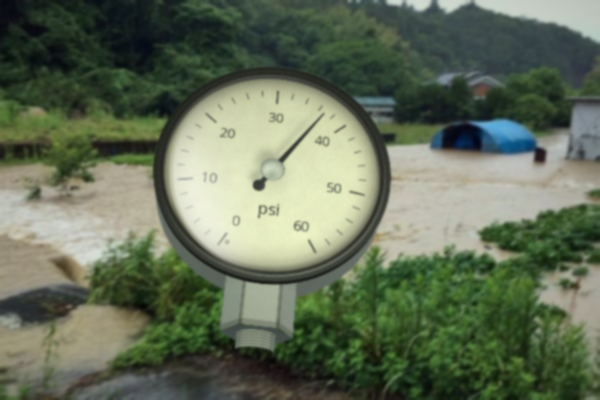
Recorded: 37 psi
